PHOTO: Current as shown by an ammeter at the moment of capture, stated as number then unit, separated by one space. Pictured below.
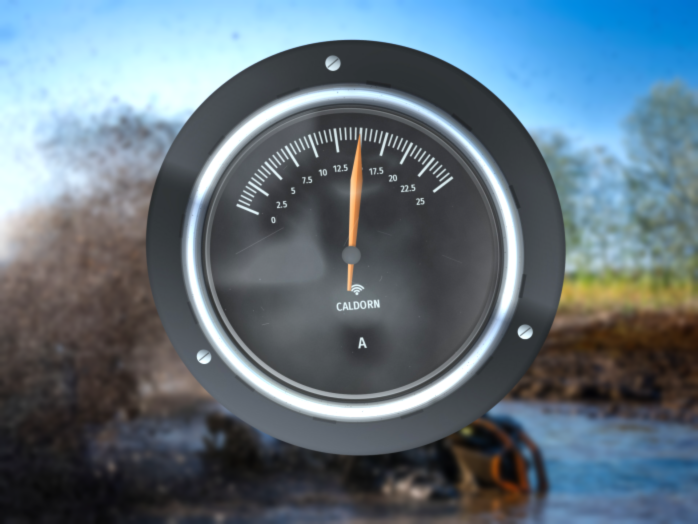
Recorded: 15 A
